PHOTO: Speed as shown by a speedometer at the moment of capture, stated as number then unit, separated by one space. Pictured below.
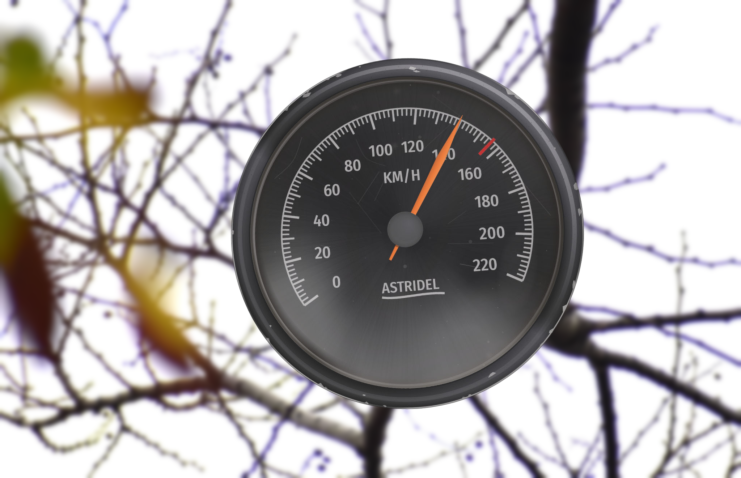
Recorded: 140 km/h
